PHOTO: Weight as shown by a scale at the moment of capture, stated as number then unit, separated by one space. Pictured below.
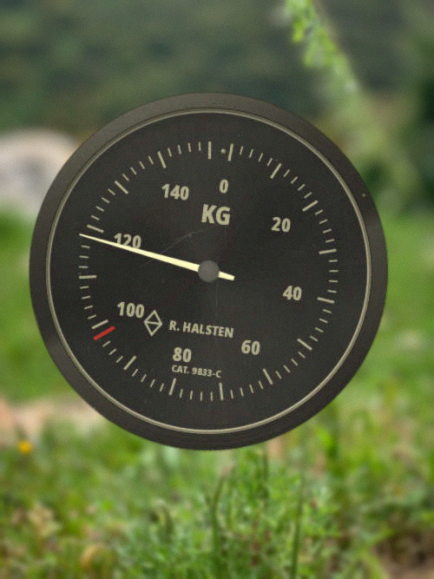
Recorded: 118 kg
